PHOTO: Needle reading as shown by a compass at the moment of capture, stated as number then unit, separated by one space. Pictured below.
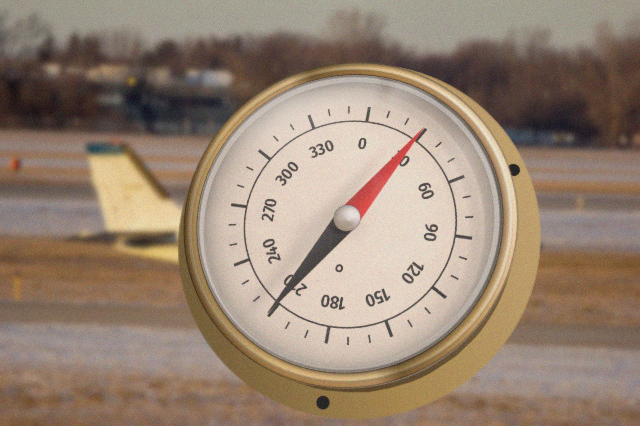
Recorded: 30 °
